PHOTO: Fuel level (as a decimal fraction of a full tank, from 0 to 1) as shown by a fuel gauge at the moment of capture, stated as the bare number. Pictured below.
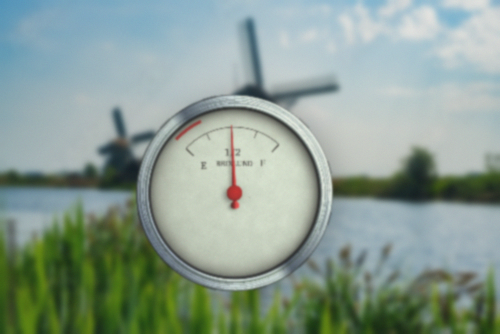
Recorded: 0.5
